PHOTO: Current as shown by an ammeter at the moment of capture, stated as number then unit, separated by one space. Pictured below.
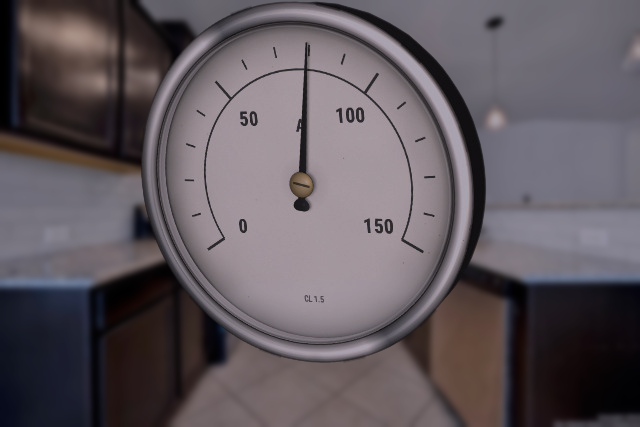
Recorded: 80 A
